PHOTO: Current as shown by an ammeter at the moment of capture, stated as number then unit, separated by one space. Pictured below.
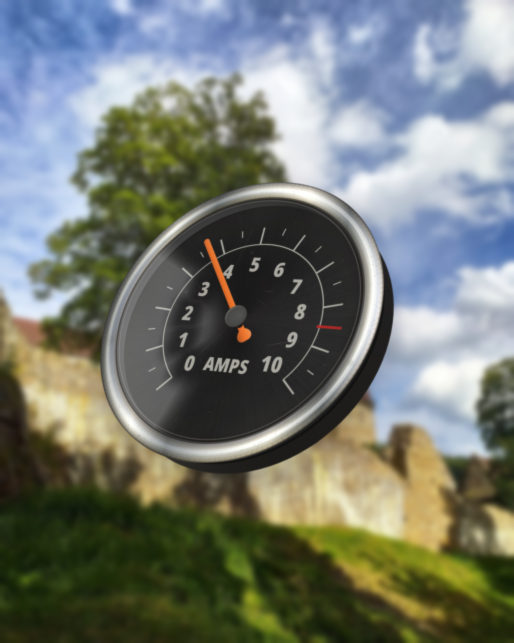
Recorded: 3.75 A
